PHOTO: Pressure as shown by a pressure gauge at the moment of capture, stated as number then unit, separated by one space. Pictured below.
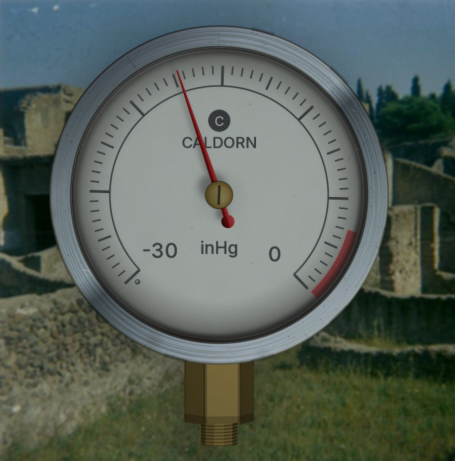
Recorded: -17.25 inHg
